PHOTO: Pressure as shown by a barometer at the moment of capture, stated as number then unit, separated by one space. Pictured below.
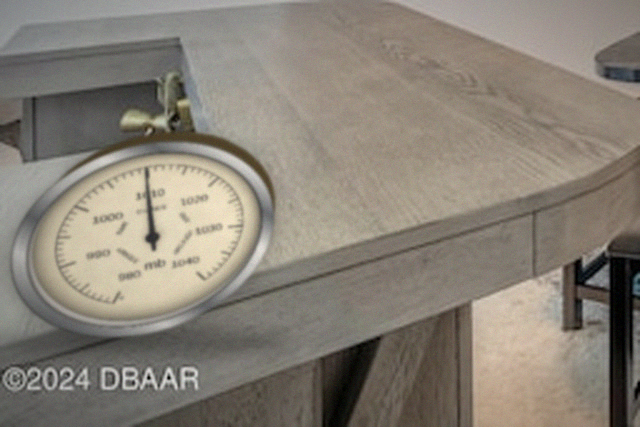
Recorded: 1010 mbar
